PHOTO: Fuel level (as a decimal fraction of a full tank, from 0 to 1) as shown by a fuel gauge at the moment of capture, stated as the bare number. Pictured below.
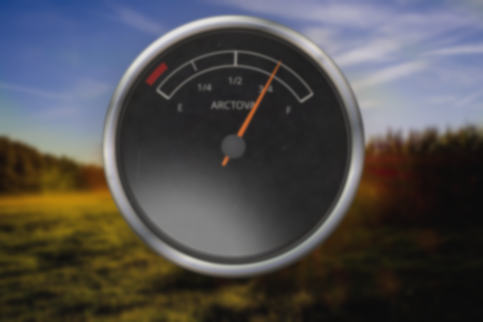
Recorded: 0.75
